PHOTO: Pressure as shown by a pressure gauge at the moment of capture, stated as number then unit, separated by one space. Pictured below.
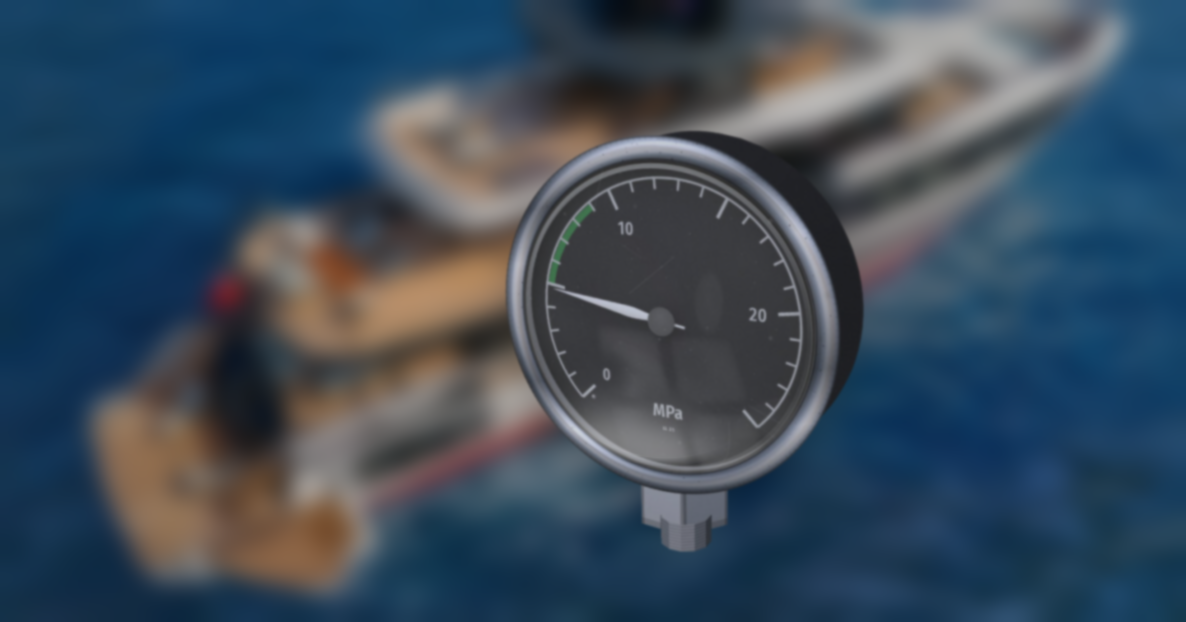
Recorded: 5 MPa
